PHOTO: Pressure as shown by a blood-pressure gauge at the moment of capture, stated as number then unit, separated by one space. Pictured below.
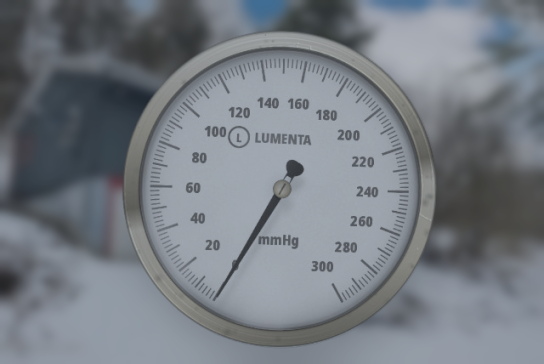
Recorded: 0 mmHg
